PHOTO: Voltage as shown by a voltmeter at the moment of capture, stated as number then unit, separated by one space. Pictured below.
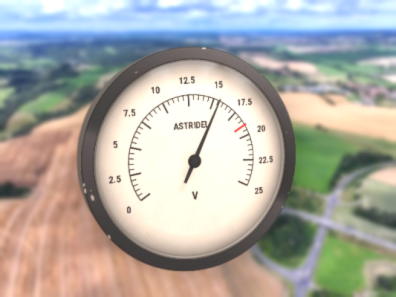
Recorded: 15.5 V
